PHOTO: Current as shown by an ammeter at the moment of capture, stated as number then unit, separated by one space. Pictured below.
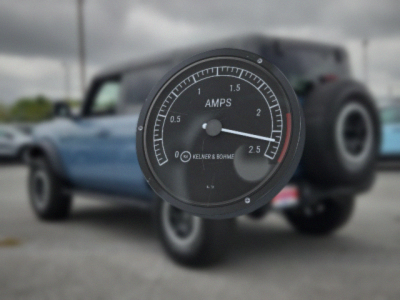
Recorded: 2.35 A
